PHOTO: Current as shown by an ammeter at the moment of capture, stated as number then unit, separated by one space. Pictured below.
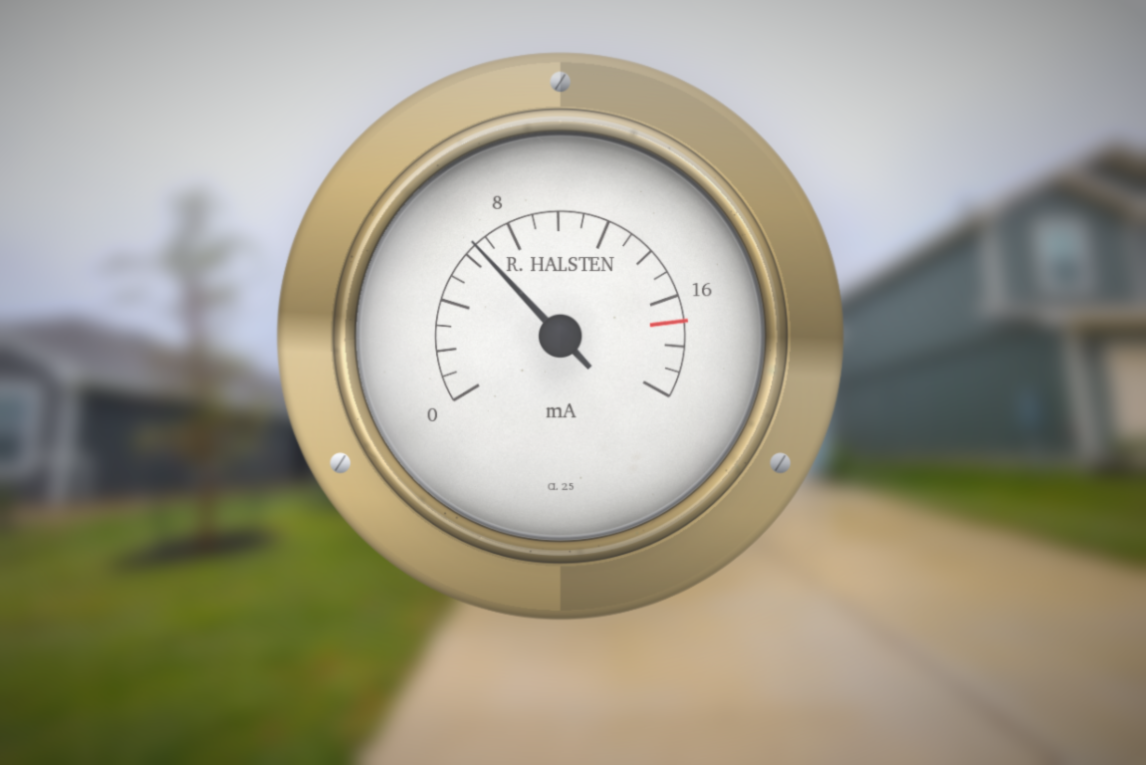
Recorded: 6.5 mA
